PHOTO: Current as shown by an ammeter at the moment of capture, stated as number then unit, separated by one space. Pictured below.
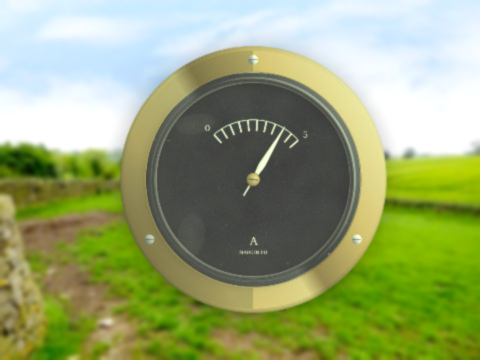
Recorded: 4 A
